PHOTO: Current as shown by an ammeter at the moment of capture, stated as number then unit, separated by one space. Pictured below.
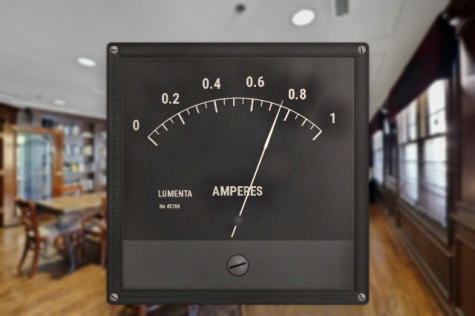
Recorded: 0.75 A
